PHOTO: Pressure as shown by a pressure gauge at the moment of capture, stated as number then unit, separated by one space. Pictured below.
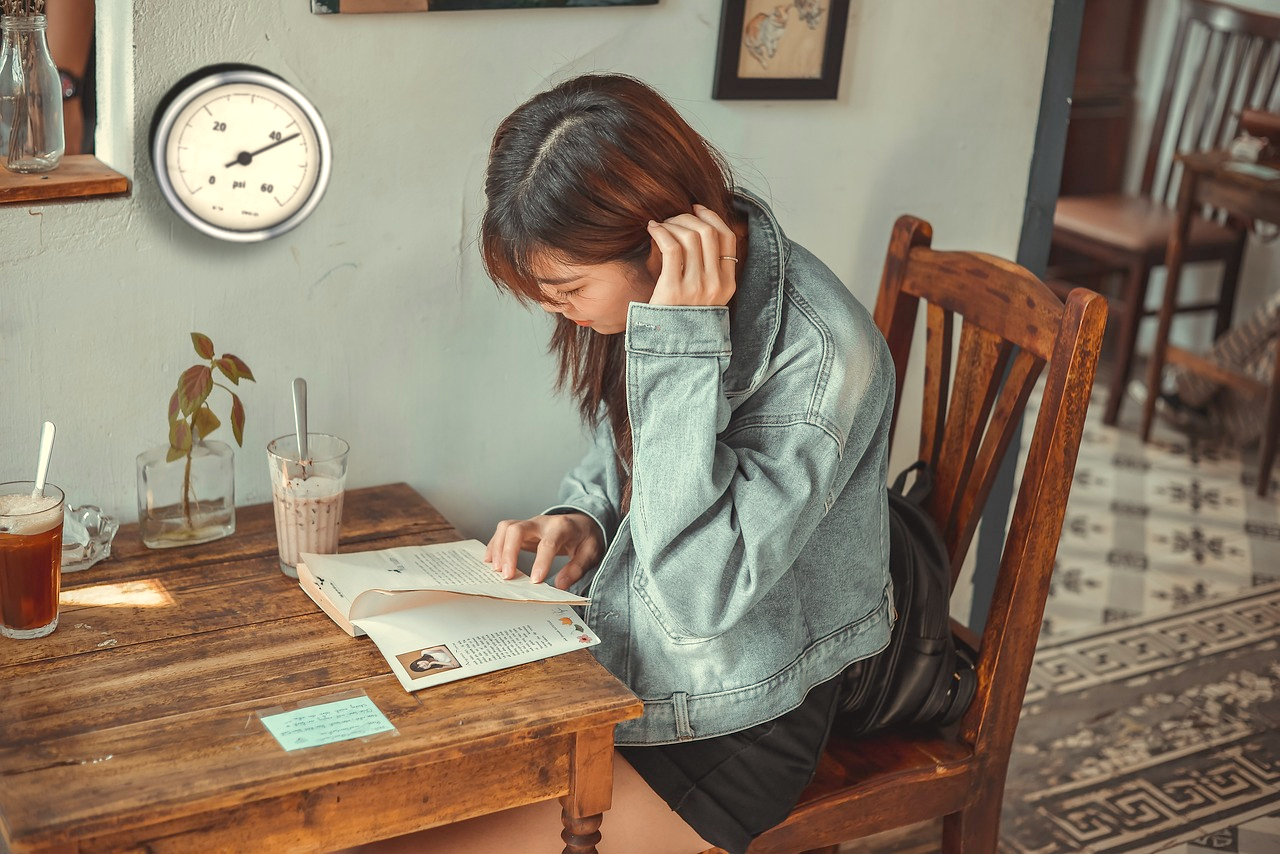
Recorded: 42.5 psi
